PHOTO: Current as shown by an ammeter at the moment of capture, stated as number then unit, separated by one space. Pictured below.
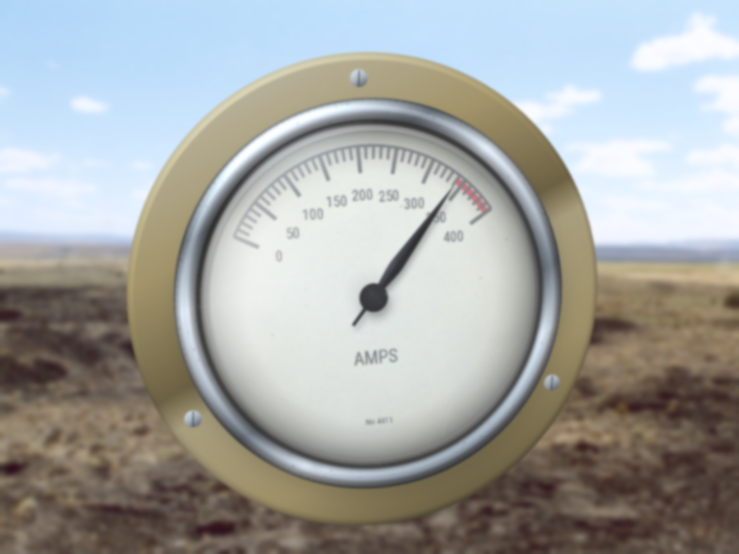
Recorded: 340 A
